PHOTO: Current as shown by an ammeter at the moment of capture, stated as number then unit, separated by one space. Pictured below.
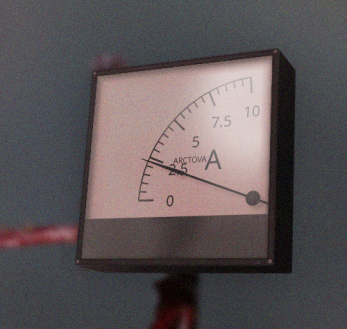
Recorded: 2.25 A
